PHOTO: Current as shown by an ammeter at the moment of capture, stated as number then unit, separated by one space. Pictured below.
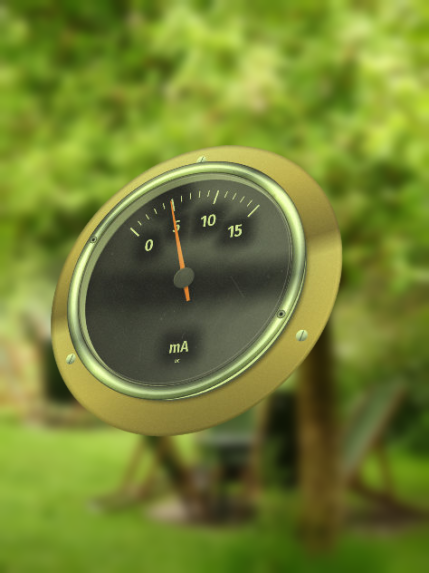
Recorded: 5 mA
